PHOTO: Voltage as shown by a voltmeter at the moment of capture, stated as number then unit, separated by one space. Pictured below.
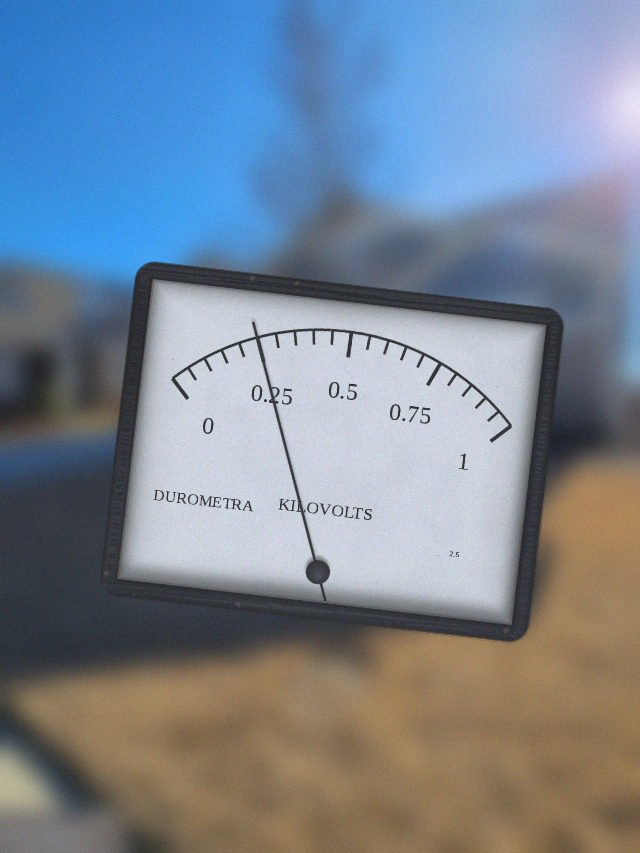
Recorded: 0.25 kV
